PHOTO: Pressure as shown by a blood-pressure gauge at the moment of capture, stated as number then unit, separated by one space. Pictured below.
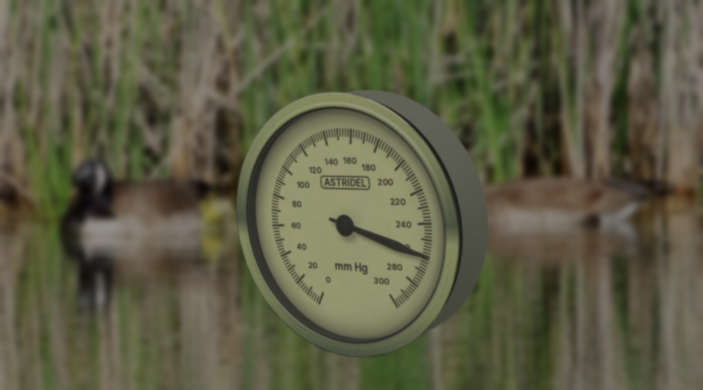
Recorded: 260 mmHg
